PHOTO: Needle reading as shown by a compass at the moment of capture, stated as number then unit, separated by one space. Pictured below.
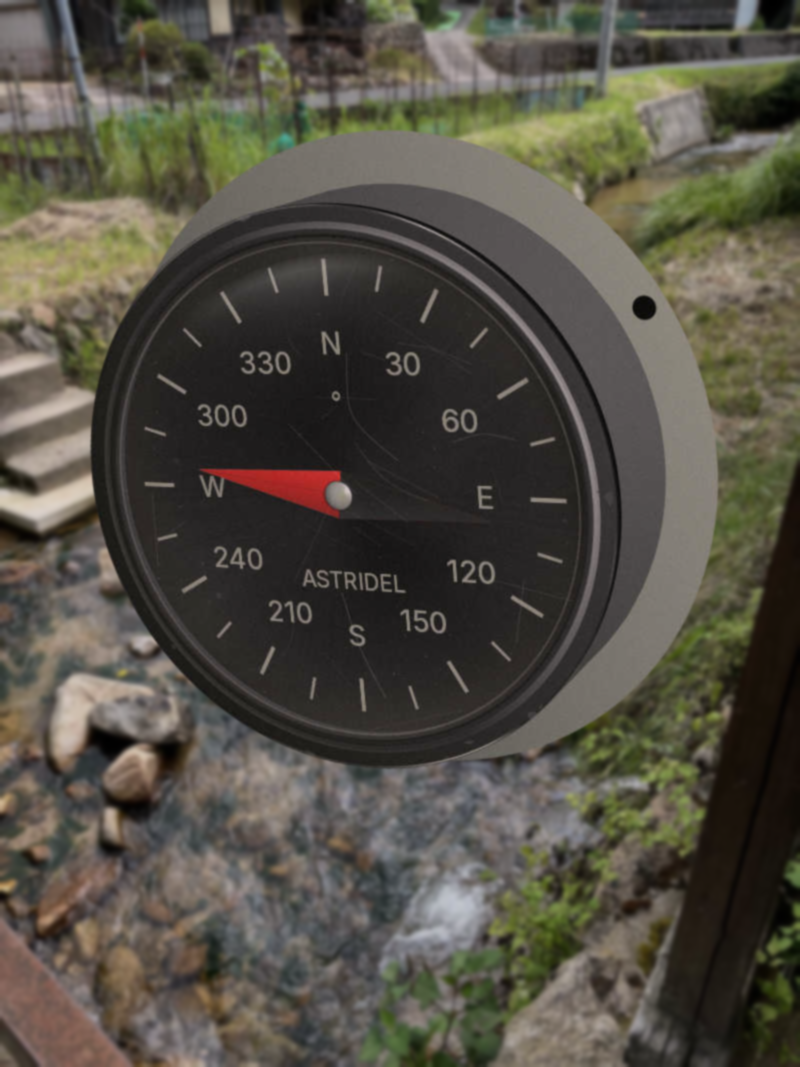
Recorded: 277.5 °
